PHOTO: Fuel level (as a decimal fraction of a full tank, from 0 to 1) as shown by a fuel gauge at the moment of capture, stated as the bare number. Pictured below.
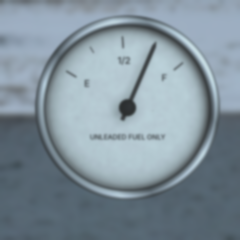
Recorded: 0.75
